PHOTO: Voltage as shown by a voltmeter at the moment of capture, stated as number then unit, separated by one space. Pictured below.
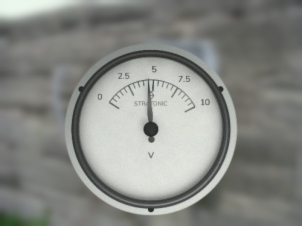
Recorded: 4.5 V
